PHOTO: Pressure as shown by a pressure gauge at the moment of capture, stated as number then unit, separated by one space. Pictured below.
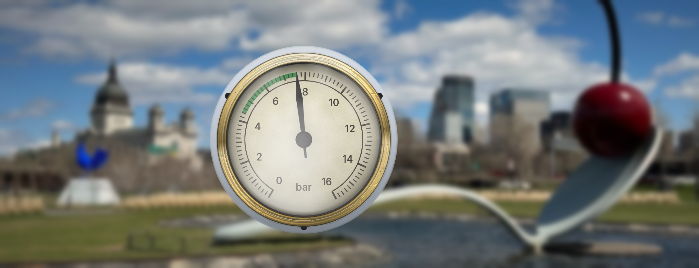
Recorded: 7.6 bar
